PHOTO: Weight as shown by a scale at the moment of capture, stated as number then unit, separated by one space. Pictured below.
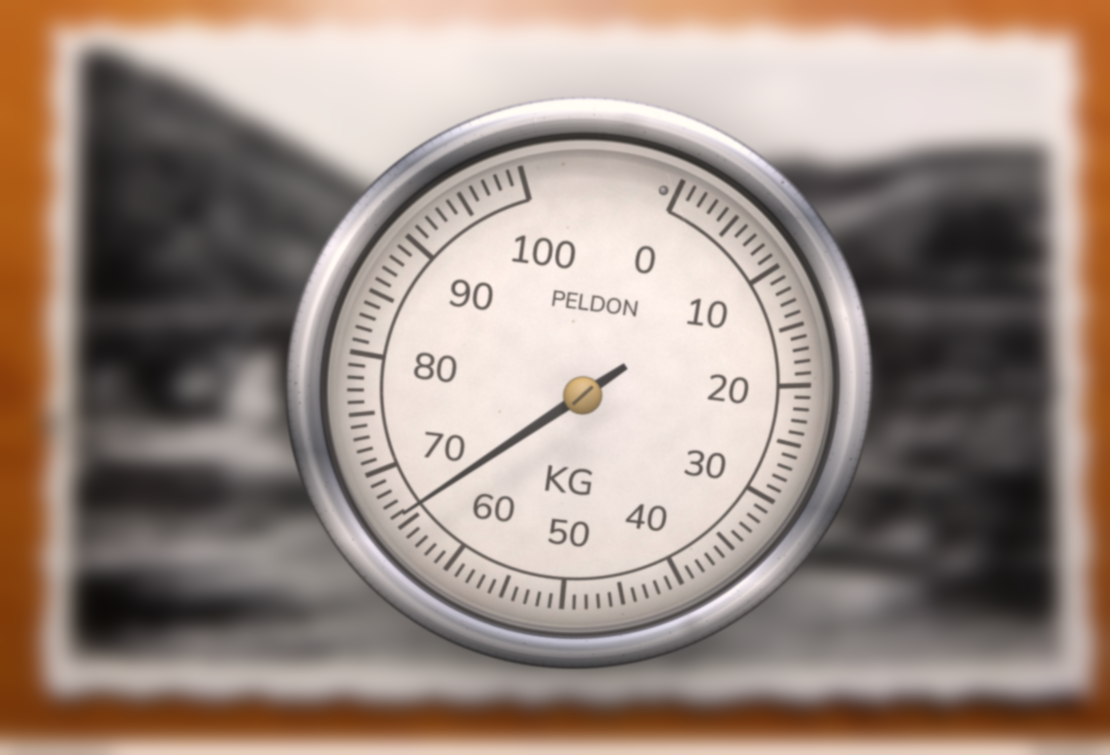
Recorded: 66 kg
